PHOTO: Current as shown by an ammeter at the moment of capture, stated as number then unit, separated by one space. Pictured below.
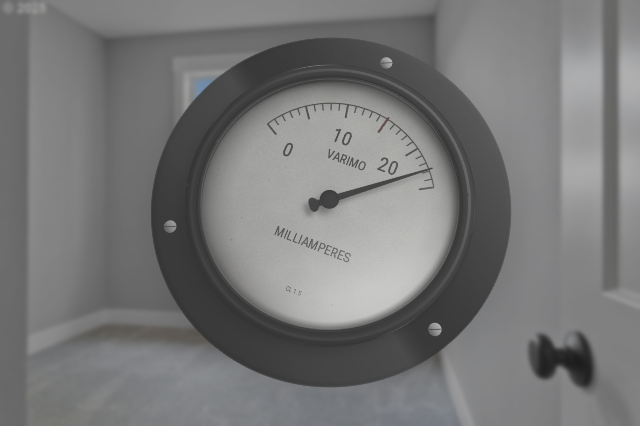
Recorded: 23 mA
